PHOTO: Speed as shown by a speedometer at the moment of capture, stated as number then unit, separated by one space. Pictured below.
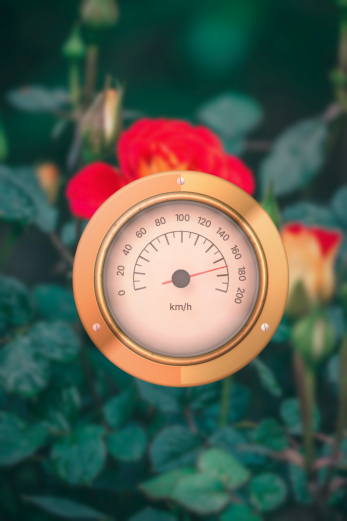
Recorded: 170 km/h
